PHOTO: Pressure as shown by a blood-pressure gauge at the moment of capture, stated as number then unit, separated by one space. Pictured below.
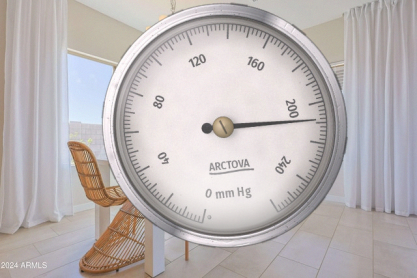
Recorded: 208 mmHg
